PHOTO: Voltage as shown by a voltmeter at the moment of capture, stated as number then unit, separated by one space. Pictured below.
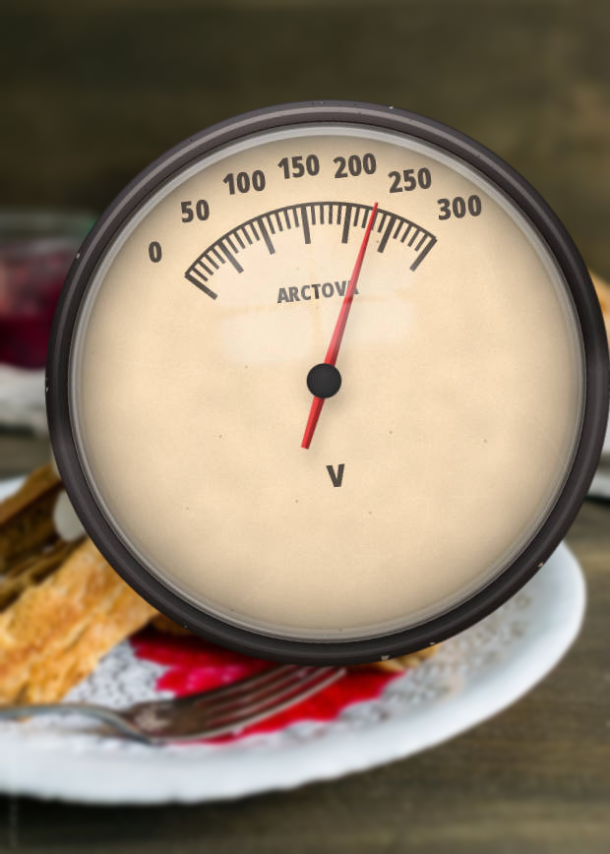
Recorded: 230 V
